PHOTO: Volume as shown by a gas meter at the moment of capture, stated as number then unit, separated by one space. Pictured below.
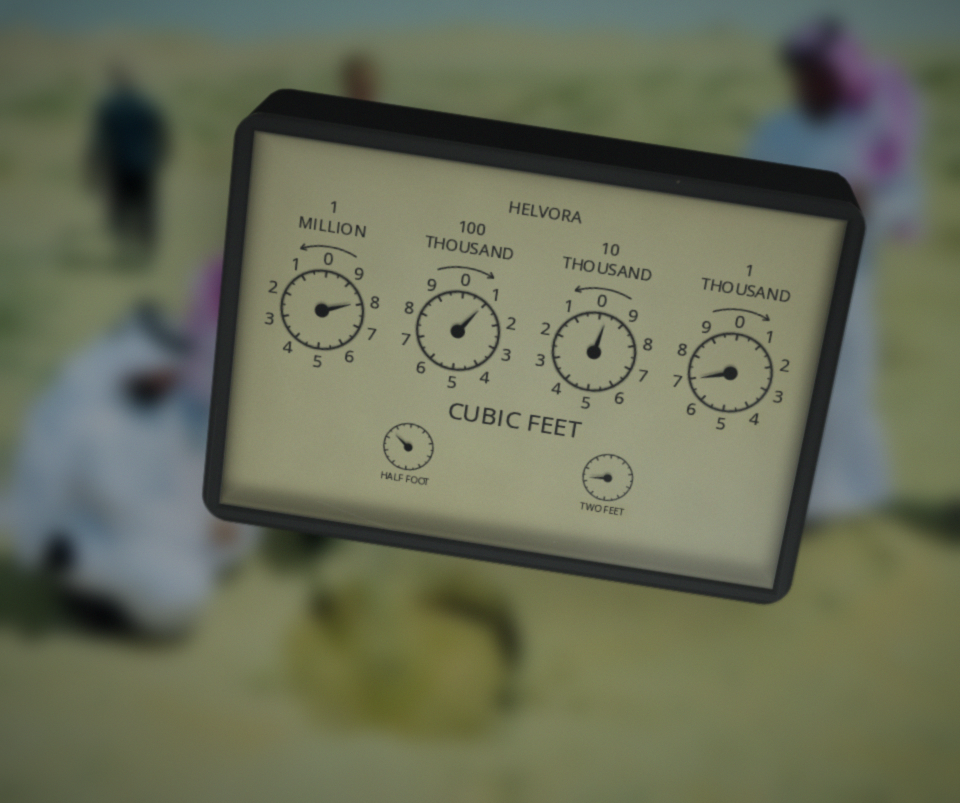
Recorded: 809700 ft³
